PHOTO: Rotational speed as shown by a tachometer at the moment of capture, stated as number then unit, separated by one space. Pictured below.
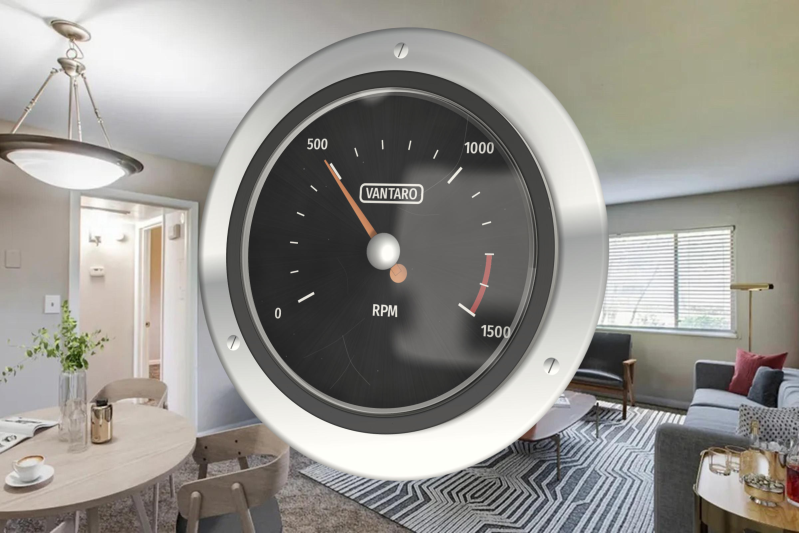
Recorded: 500 rpm
